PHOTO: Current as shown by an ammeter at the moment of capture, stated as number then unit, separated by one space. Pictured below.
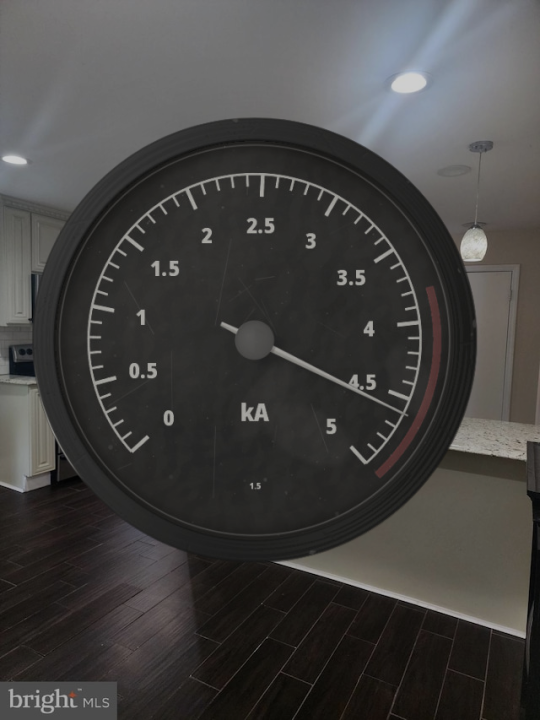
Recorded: 4.6 kA
